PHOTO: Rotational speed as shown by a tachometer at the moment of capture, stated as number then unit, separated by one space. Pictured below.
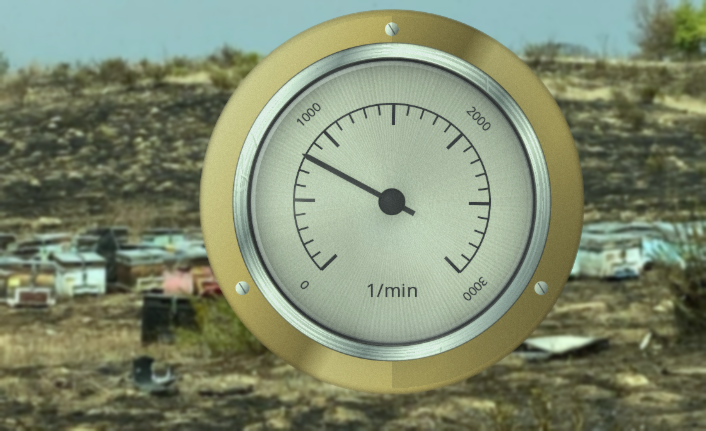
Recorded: 800 rpm
